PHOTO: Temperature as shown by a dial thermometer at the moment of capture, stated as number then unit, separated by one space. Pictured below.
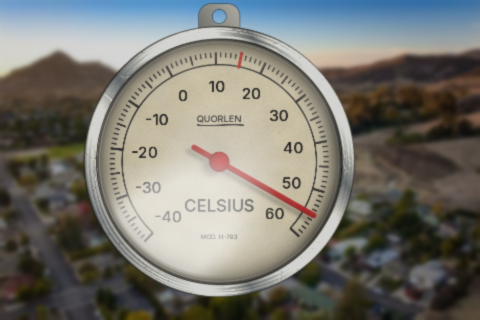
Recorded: 55 °C
